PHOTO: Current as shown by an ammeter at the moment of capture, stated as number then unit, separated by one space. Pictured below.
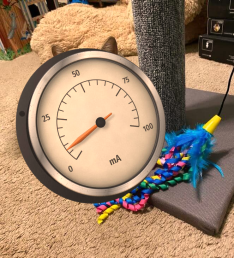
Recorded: 7.5 mA
